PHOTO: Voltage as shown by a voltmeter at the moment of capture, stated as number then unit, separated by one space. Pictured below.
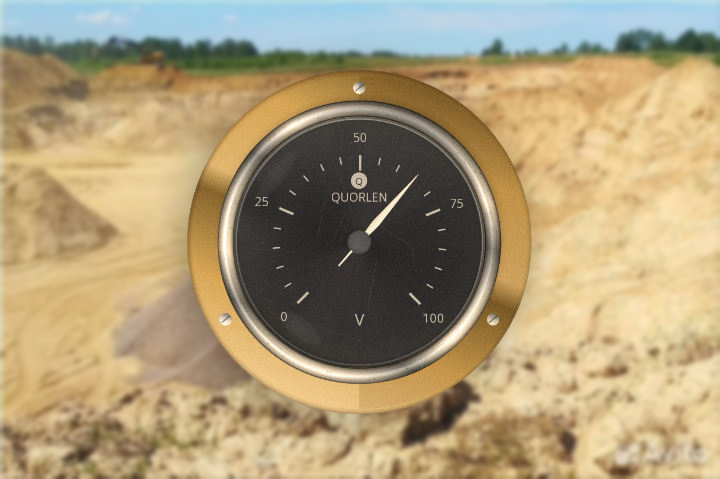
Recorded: 65 V
